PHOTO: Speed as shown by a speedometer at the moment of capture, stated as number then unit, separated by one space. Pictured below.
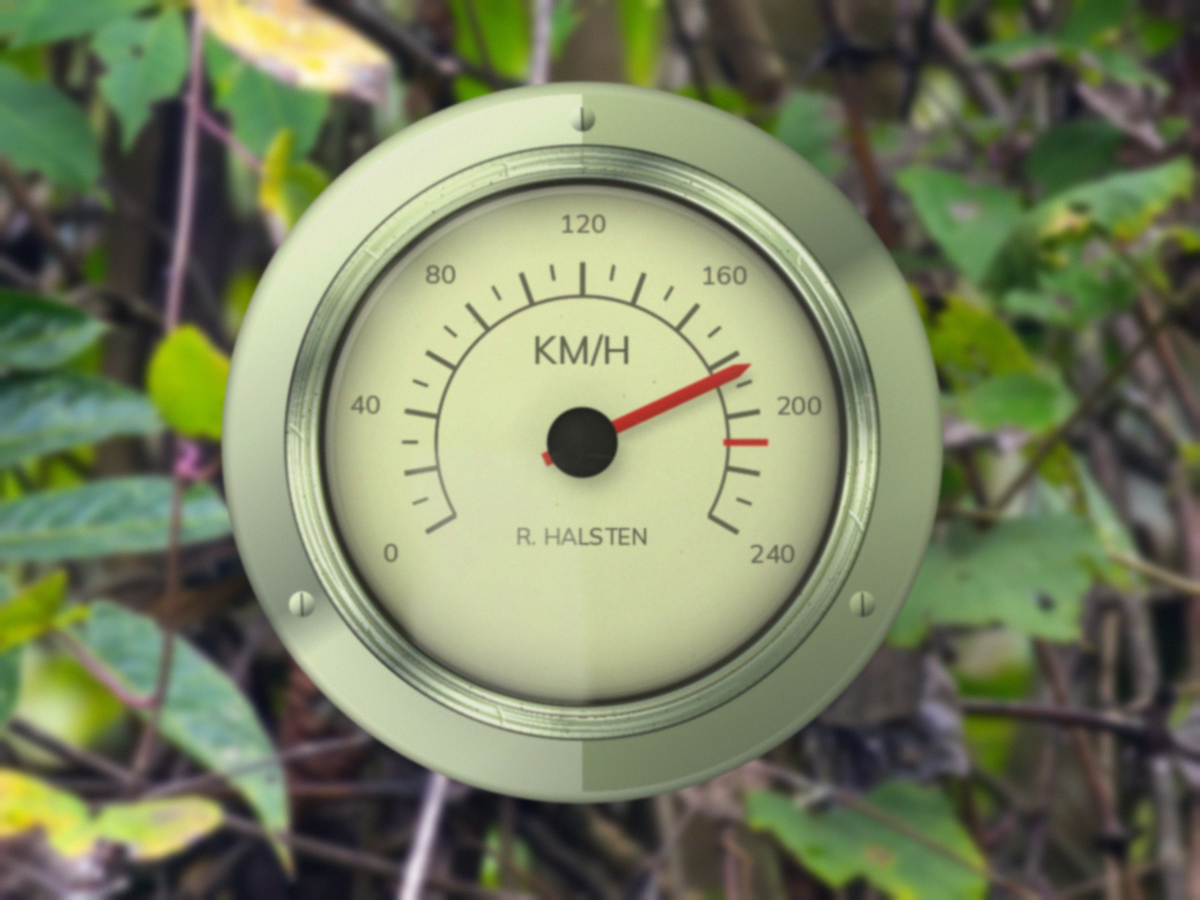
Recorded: 185 km/h
